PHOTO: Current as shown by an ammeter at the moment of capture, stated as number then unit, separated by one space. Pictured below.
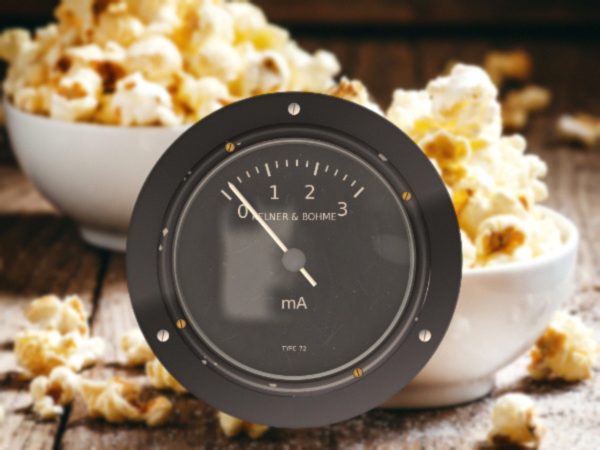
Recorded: 0.2 mA
